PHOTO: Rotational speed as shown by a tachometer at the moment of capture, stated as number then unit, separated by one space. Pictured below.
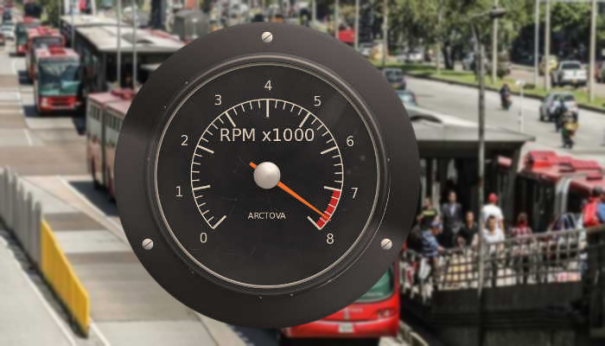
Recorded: 7700 rpm
